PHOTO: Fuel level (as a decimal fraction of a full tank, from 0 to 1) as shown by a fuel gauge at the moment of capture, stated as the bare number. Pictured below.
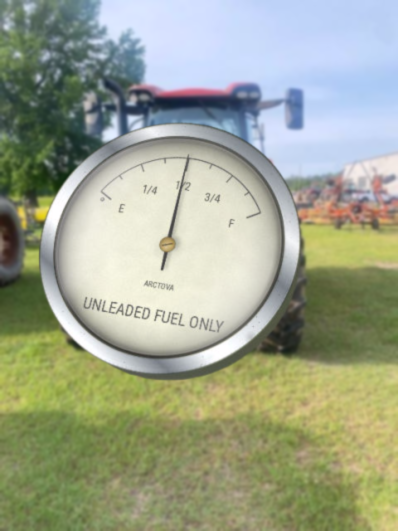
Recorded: 0.5
